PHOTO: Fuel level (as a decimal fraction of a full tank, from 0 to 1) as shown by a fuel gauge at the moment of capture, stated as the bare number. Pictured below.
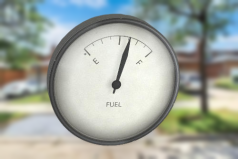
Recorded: 0.625
